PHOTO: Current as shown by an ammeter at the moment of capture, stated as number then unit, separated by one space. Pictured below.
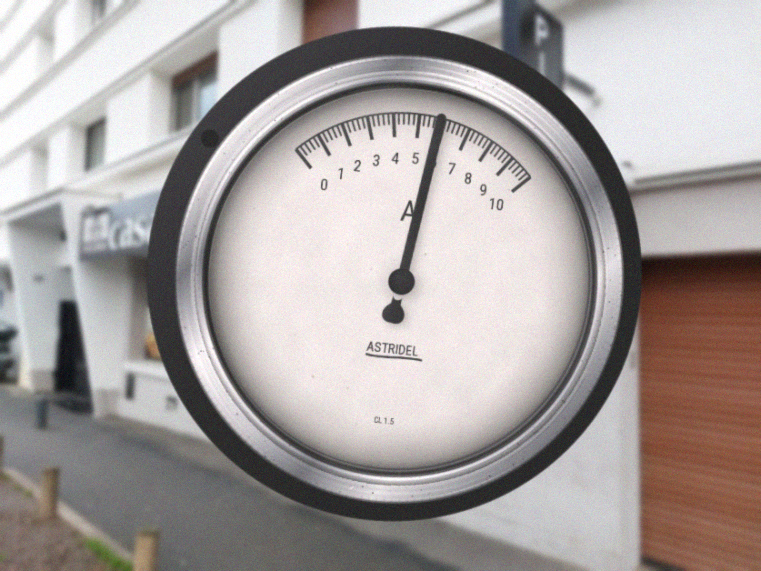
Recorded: 5.8 A
